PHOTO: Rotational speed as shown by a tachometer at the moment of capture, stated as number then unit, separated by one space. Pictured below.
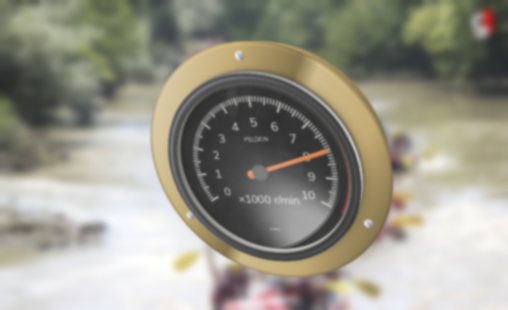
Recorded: 8000 rpm
